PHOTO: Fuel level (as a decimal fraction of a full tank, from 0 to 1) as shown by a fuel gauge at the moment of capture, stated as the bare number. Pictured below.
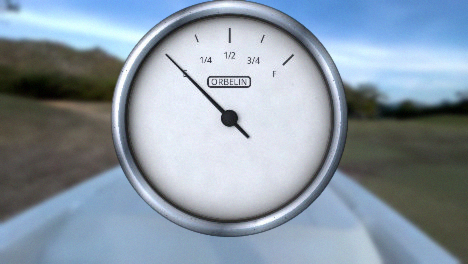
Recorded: 0
